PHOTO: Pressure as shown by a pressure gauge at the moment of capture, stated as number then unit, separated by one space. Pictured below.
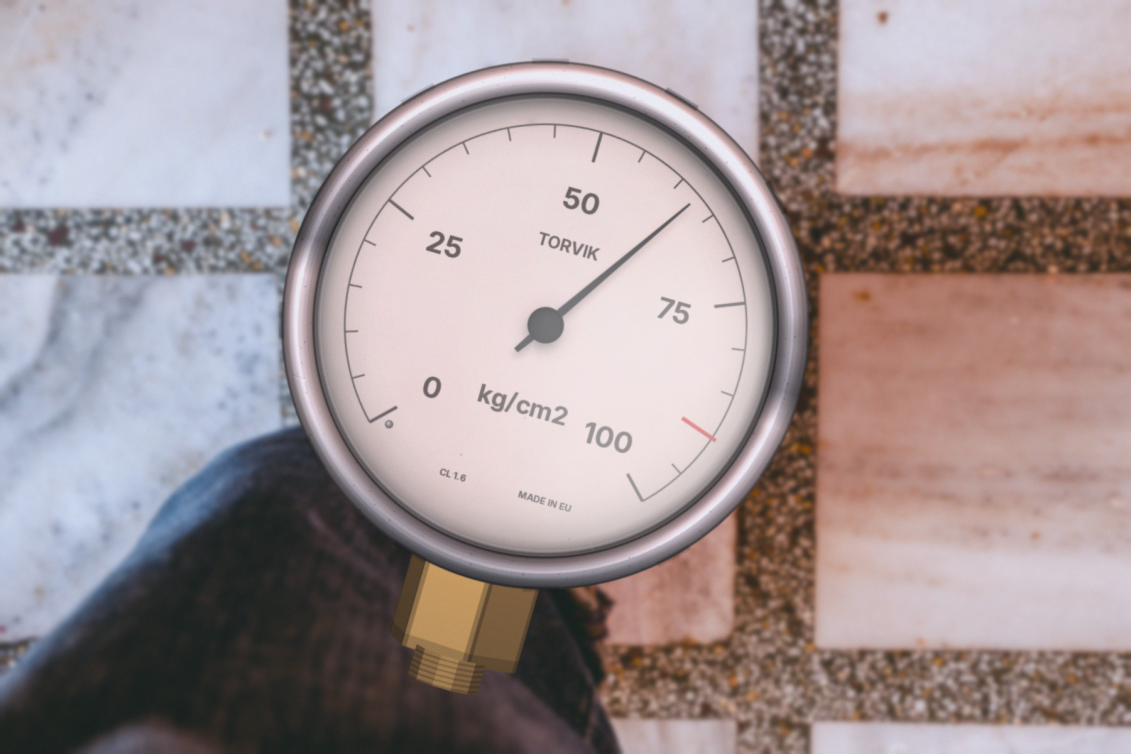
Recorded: 62.5 kg/cm²
